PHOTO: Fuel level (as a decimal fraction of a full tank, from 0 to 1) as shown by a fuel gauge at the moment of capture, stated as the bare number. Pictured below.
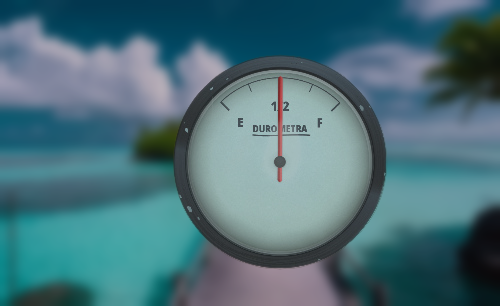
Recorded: 0.5
